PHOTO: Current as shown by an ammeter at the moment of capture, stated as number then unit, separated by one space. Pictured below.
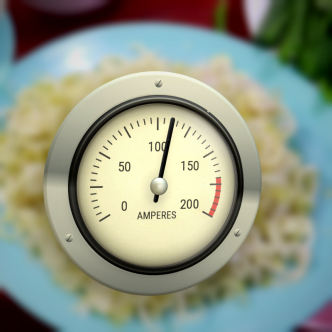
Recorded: 110 A
